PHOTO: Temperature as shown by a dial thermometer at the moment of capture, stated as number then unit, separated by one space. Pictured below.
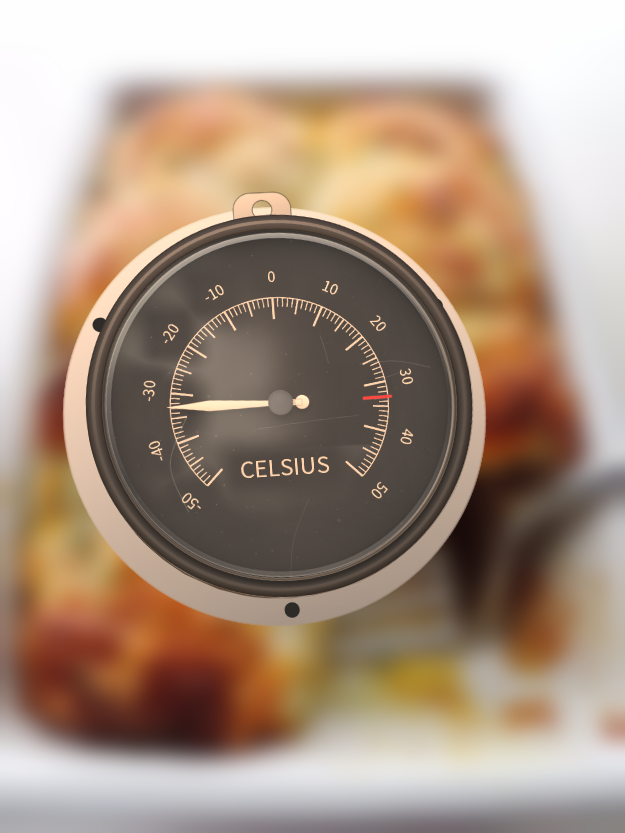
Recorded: -33 °C
